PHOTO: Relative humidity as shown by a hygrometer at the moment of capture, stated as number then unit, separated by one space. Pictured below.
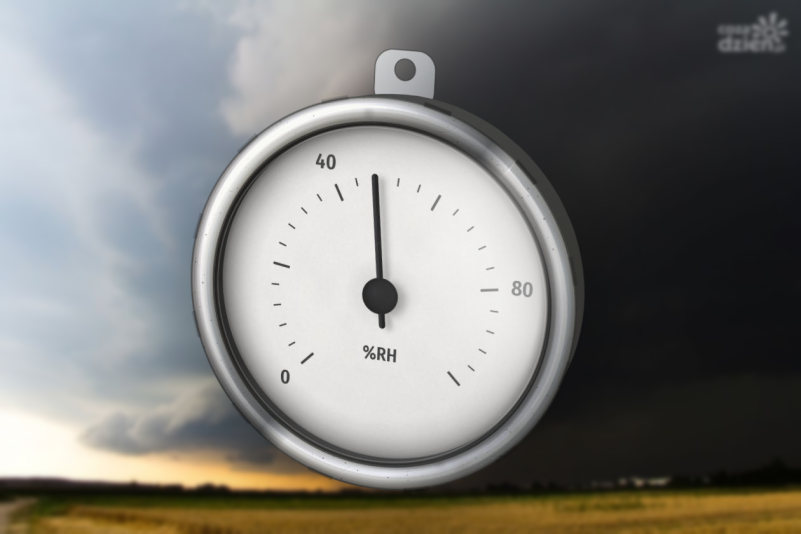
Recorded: 48 %
